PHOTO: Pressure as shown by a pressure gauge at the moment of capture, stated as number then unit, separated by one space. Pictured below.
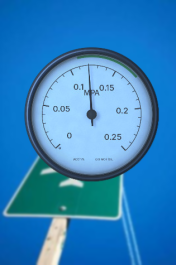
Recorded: 0.12 MPa
